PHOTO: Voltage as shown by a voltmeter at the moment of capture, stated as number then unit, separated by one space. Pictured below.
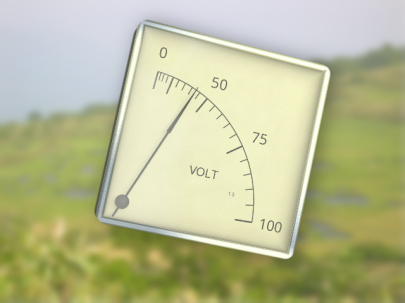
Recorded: 42.5 V
